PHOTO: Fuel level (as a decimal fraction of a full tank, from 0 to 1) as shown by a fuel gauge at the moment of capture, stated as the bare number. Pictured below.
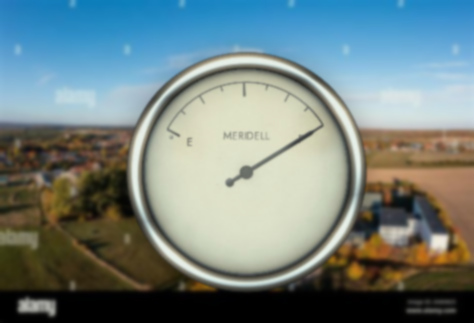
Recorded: 1
